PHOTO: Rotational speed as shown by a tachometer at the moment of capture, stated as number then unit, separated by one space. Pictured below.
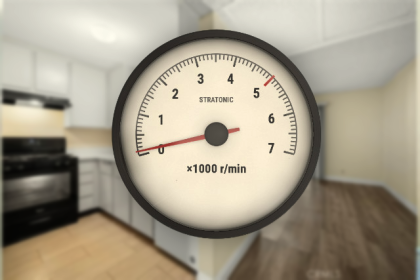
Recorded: 100 rpm
